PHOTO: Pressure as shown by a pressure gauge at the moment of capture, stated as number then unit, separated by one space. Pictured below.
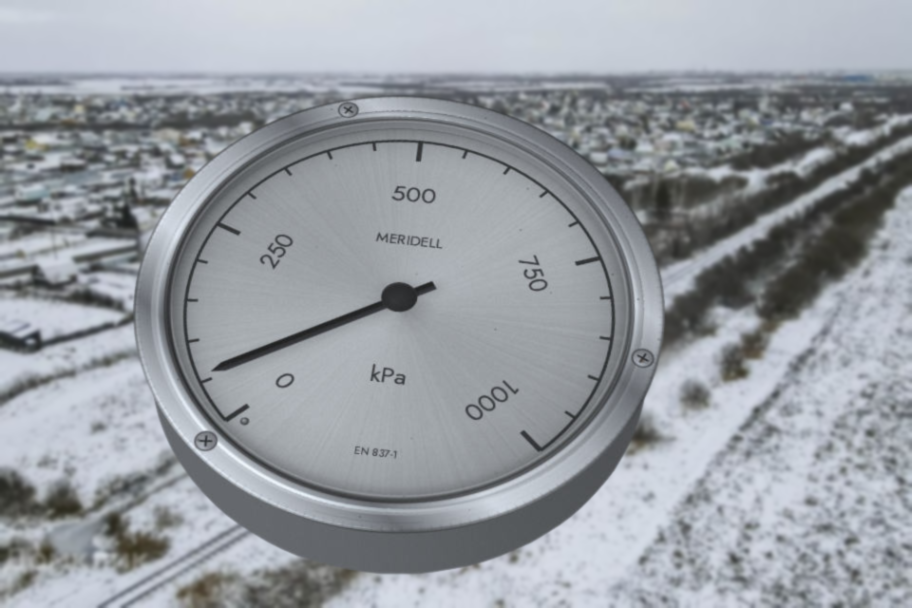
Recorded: 50 kPa
